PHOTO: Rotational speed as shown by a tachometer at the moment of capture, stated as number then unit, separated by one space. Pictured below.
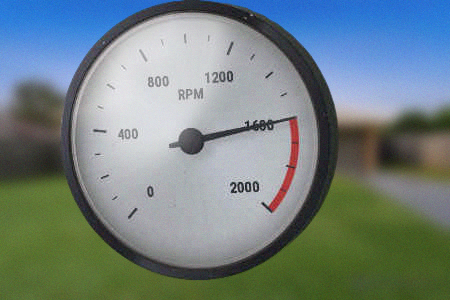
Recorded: 1600 rpm
